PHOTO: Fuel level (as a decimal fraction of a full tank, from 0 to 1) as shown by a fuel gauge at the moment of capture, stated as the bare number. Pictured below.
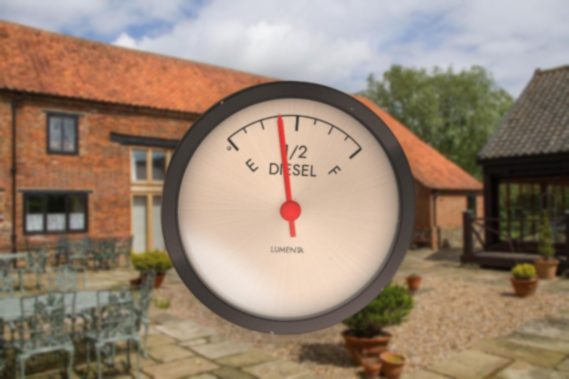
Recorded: 0.375
